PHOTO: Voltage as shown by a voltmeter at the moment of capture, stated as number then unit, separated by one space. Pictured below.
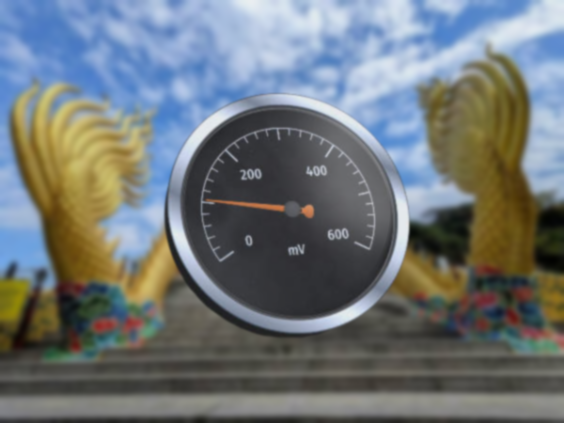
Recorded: 100 mV
